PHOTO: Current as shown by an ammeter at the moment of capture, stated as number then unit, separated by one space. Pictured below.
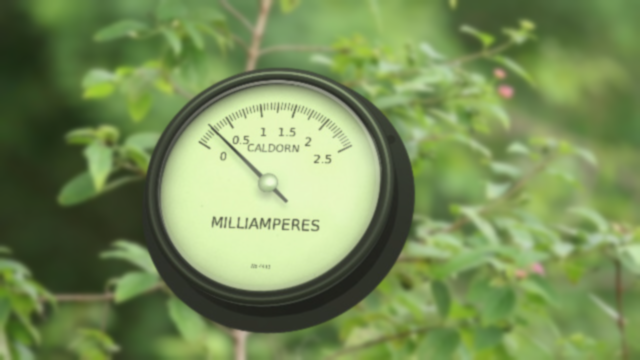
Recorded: 0.25 mA
